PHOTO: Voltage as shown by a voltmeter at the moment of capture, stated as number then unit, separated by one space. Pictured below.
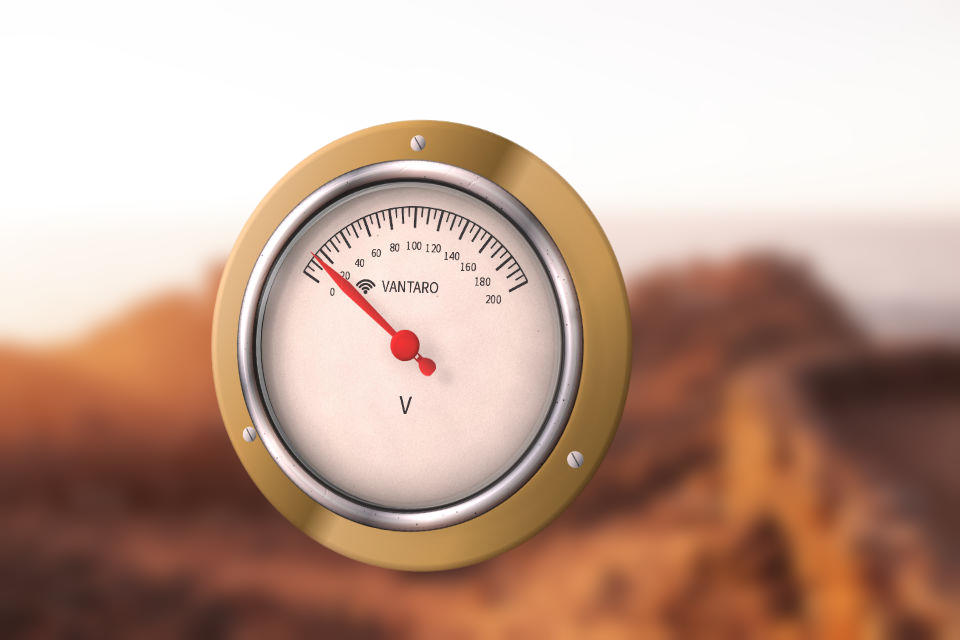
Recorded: 15 V
